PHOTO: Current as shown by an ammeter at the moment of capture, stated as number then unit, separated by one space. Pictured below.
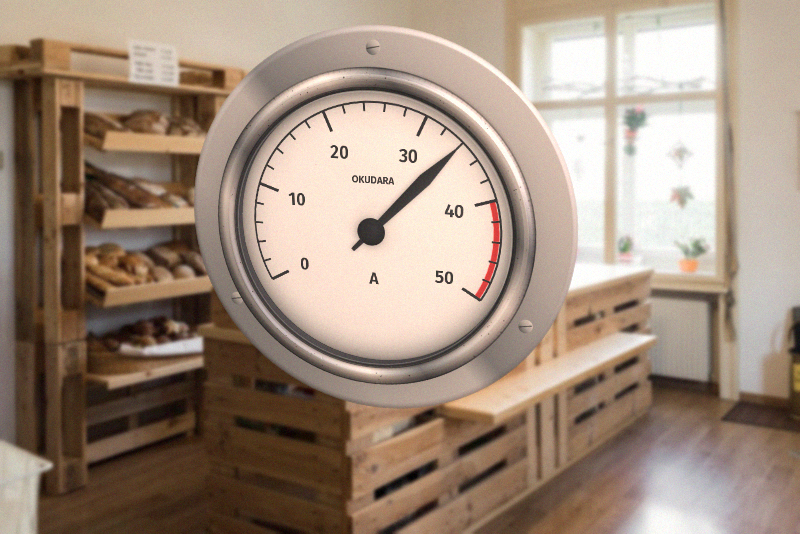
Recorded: 34 A
